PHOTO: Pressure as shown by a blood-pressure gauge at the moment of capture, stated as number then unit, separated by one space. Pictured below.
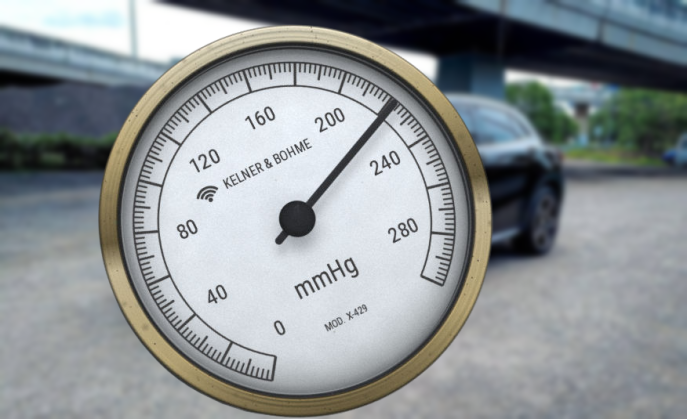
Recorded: 222 mmHg
